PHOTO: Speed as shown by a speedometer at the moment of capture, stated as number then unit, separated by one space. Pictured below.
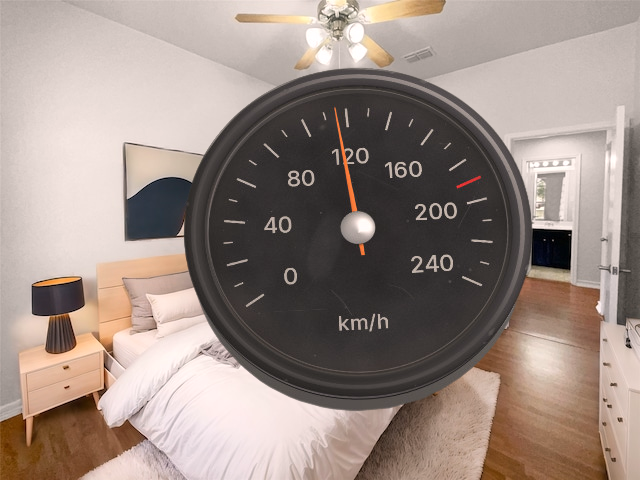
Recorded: 115 km/h
